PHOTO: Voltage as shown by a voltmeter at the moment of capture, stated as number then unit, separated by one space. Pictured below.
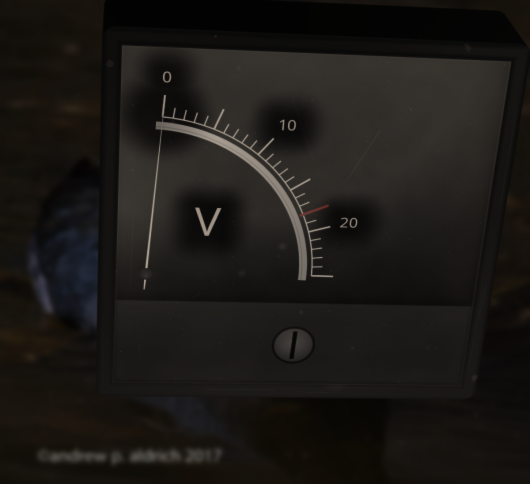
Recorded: 0 V
